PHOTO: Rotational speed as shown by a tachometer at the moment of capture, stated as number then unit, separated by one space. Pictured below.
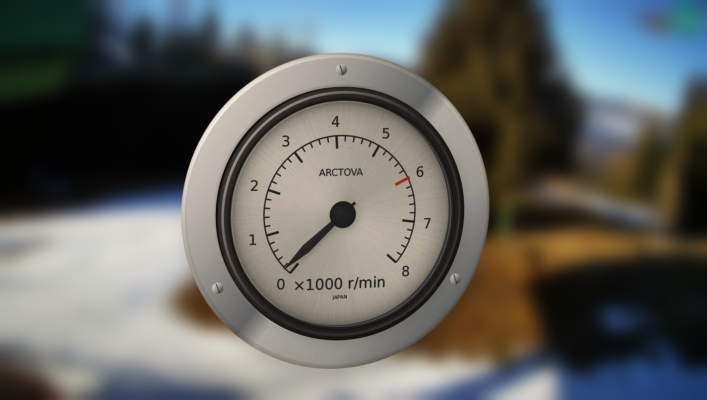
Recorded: 200 rpm
